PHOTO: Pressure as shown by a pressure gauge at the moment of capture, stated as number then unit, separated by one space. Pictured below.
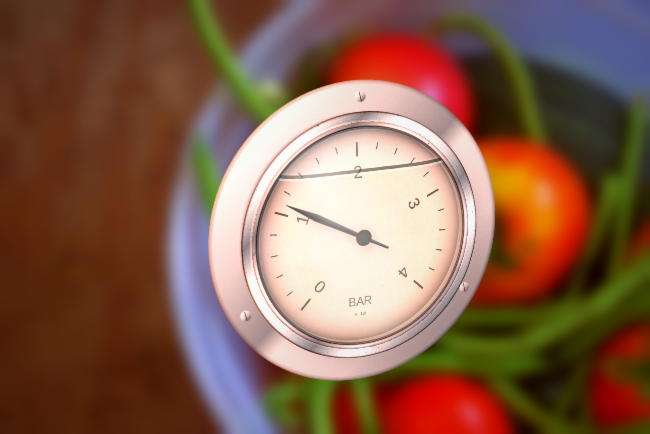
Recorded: 1.1 bar
